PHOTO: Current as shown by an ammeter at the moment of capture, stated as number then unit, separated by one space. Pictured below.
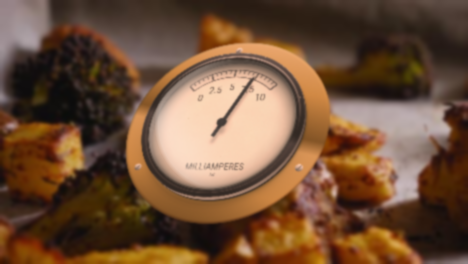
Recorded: 7.5 mA
